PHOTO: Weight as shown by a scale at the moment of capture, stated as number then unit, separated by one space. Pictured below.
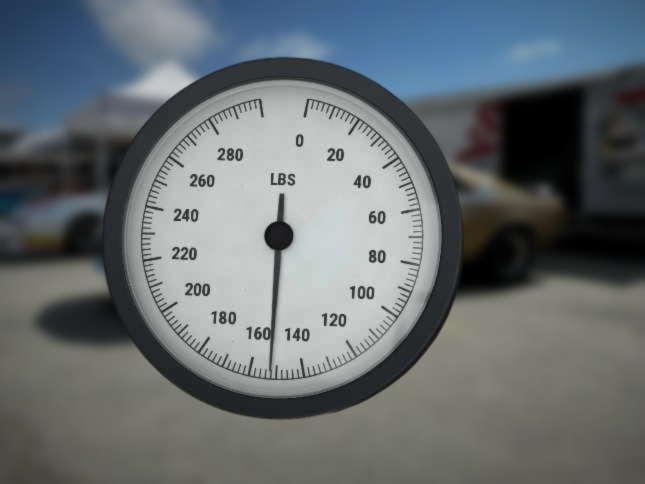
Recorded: 152 lb
